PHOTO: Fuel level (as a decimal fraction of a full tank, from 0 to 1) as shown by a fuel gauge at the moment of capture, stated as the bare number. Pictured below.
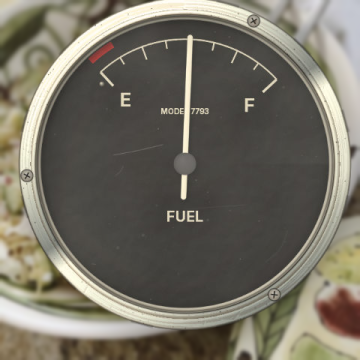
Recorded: 0.5
